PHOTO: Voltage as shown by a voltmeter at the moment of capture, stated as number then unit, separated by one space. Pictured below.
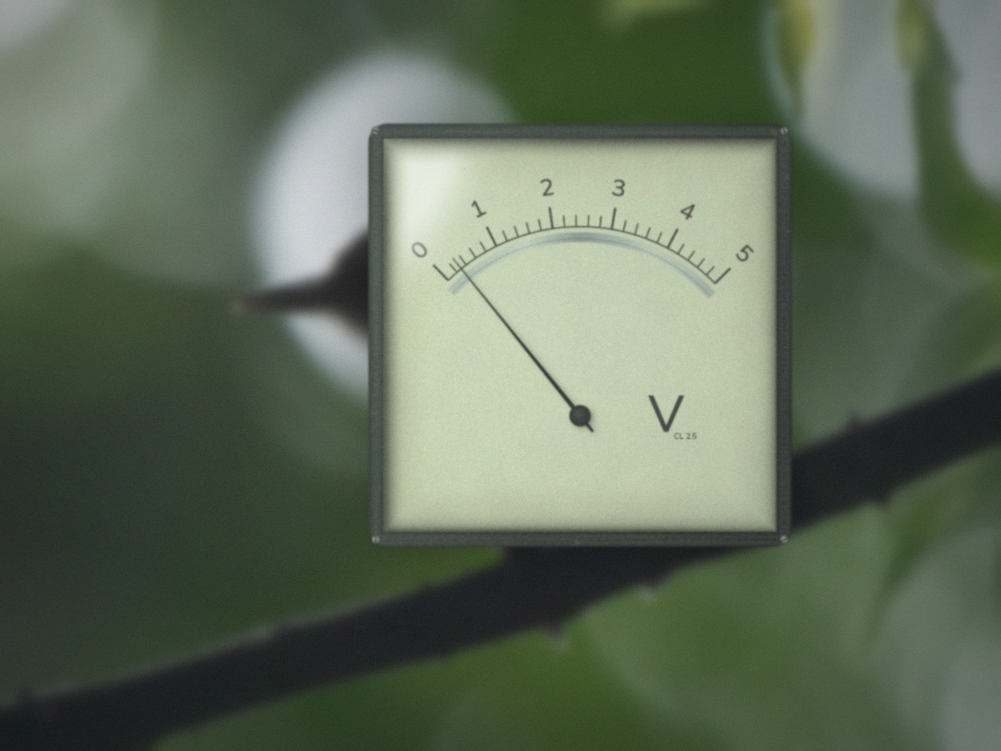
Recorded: 0.3 V
